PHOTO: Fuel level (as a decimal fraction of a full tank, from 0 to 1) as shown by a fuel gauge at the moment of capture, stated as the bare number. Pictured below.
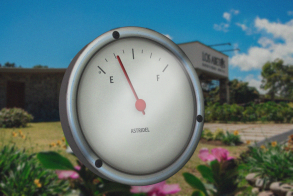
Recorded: 0.25
